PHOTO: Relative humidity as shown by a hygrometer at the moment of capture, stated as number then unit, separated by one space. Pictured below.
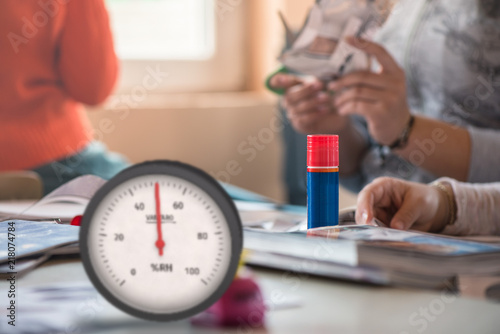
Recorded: 50 %
